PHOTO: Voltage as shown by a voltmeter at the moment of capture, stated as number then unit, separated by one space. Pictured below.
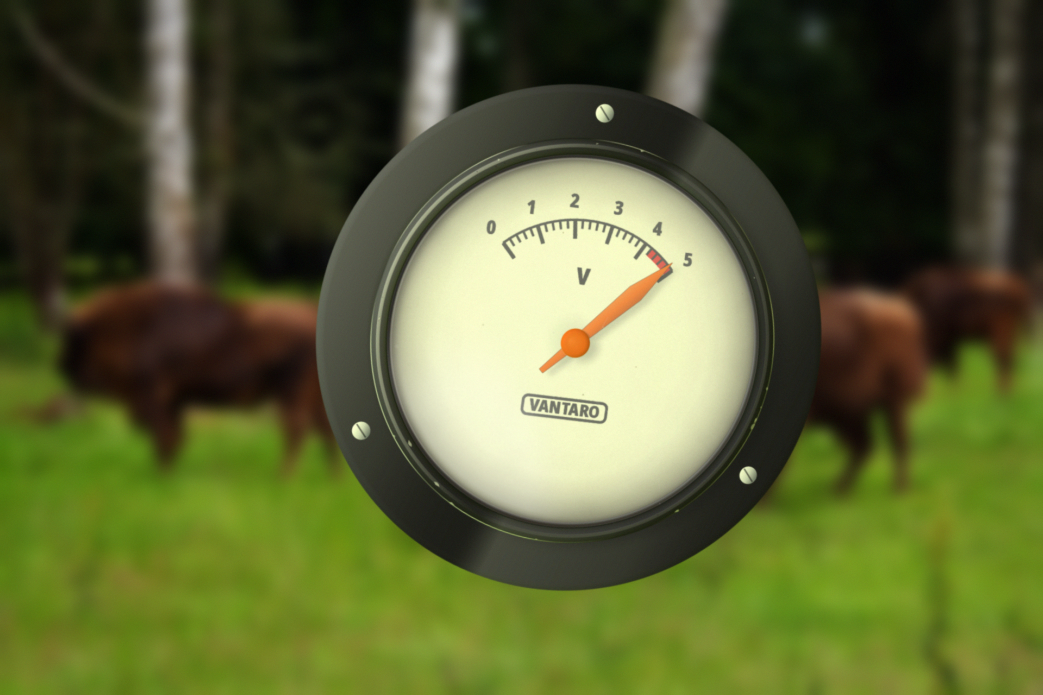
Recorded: 4.8 V
